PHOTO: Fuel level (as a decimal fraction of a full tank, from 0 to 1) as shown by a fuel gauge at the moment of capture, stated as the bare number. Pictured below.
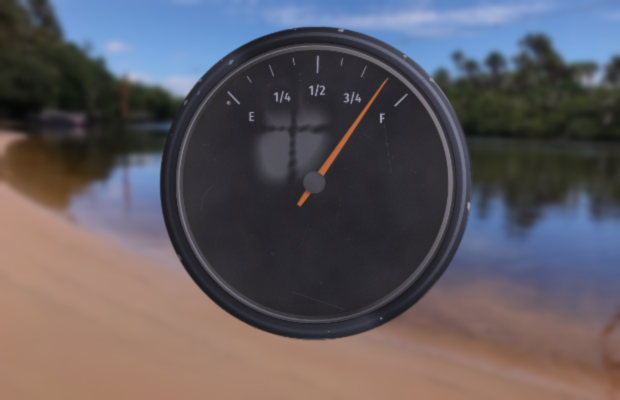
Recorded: 0.875
